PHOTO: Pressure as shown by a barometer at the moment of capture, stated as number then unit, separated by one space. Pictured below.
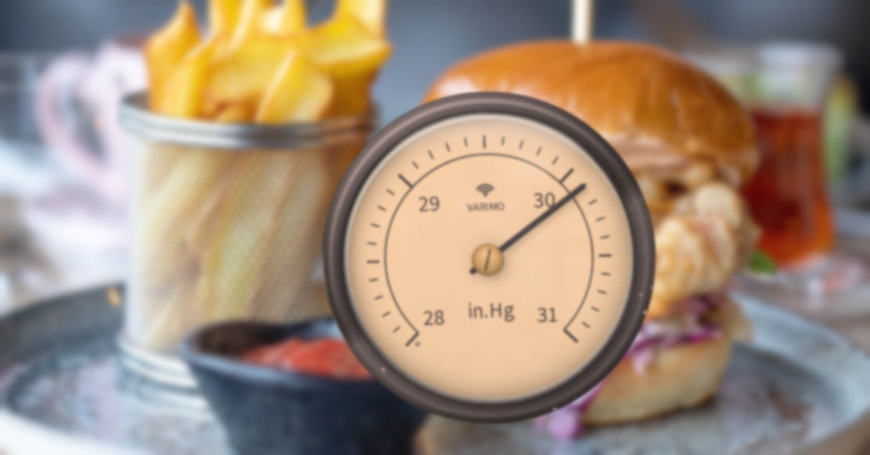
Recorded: 30.1 inHg
